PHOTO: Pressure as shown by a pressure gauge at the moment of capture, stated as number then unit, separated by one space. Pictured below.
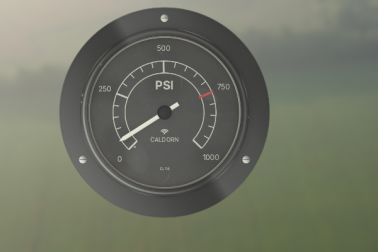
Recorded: 50 psi
